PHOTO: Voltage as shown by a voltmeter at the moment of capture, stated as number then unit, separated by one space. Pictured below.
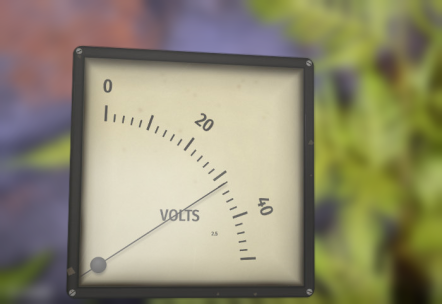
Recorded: 32 V
